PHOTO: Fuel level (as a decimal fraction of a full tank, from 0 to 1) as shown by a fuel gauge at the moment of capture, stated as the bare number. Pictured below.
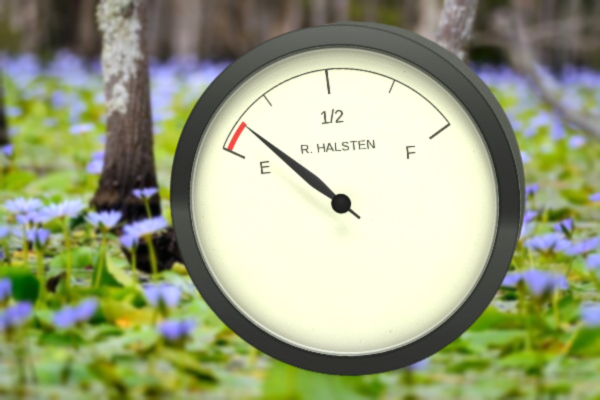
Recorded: 0.125
